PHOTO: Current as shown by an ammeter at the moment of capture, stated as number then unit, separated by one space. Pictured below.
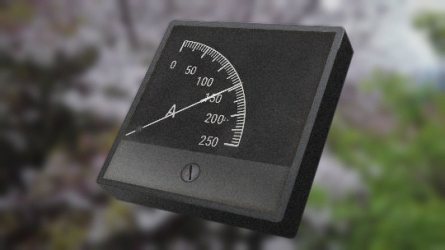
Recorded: 150 A
